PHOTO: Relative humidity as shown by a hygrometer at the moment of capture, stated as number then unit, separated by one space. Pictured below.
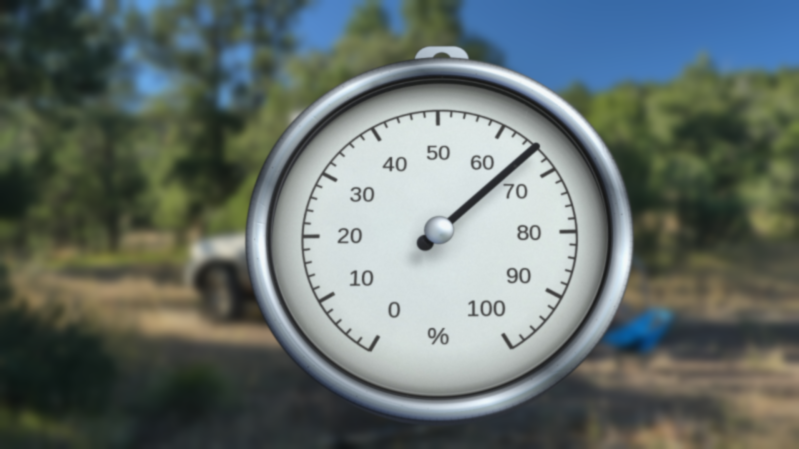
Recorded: 66 %
